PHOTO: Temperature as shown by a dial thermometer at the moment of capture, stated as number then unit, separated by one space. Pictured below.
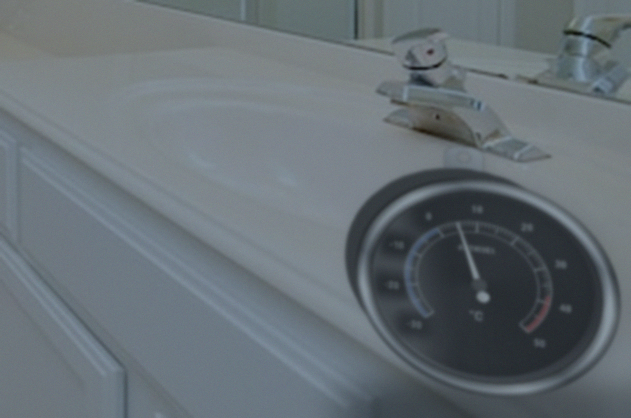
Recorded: 5 °C
